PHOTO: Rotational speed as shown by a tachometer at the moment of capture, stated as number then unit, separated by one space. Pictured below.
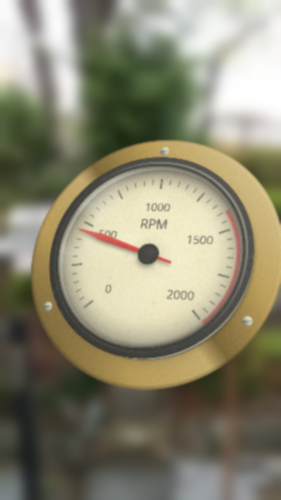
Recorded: 450 rpm
